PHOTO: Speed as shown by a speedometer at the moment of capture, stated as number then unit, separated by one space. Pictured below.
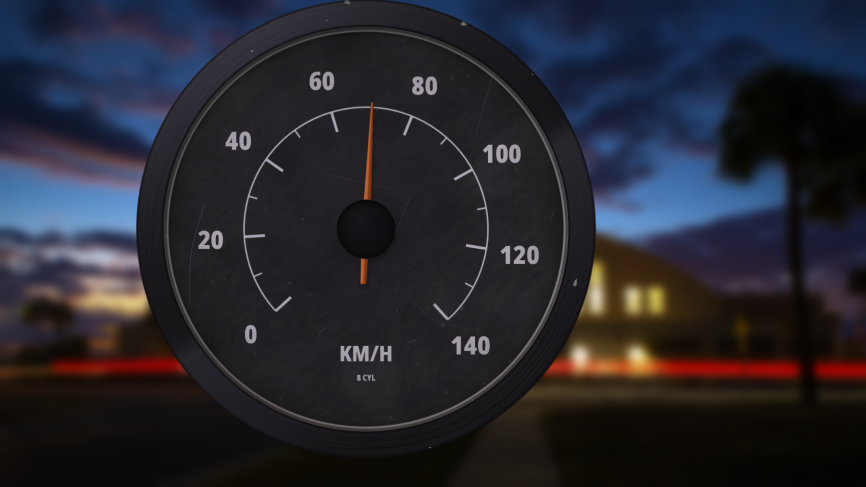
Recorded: 70 km/h
